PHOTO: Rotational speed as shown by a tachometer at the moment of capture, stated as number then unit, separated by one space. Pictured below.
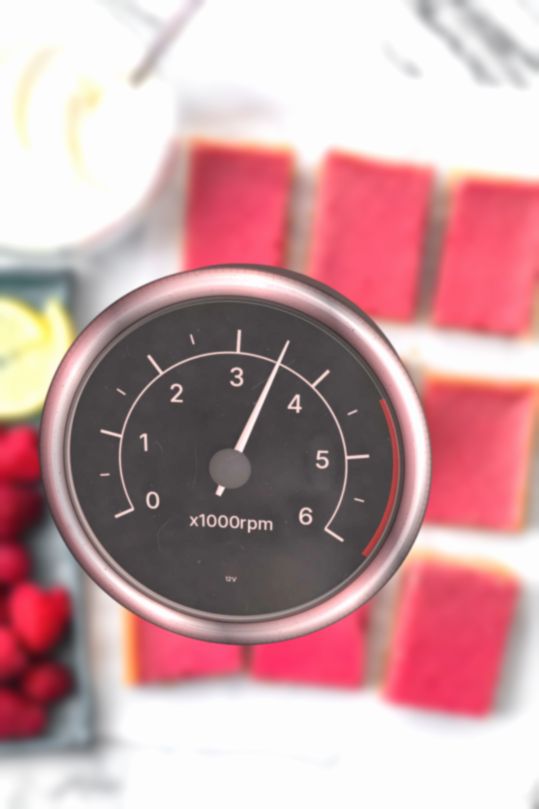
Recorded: 3500 rpm
